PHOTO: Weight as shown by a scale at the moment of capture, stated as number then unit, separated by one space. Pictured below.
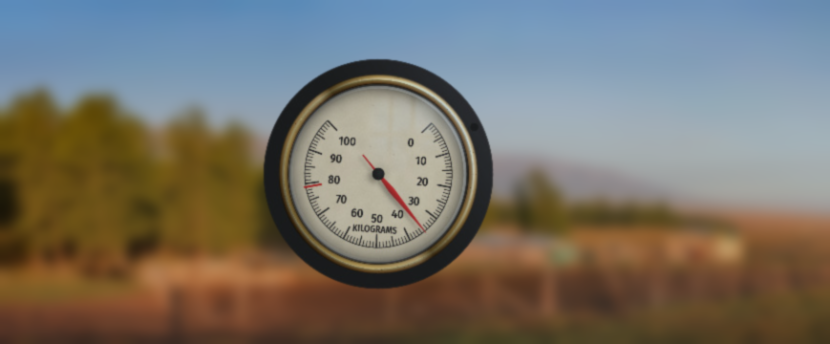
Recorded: 35 kg
